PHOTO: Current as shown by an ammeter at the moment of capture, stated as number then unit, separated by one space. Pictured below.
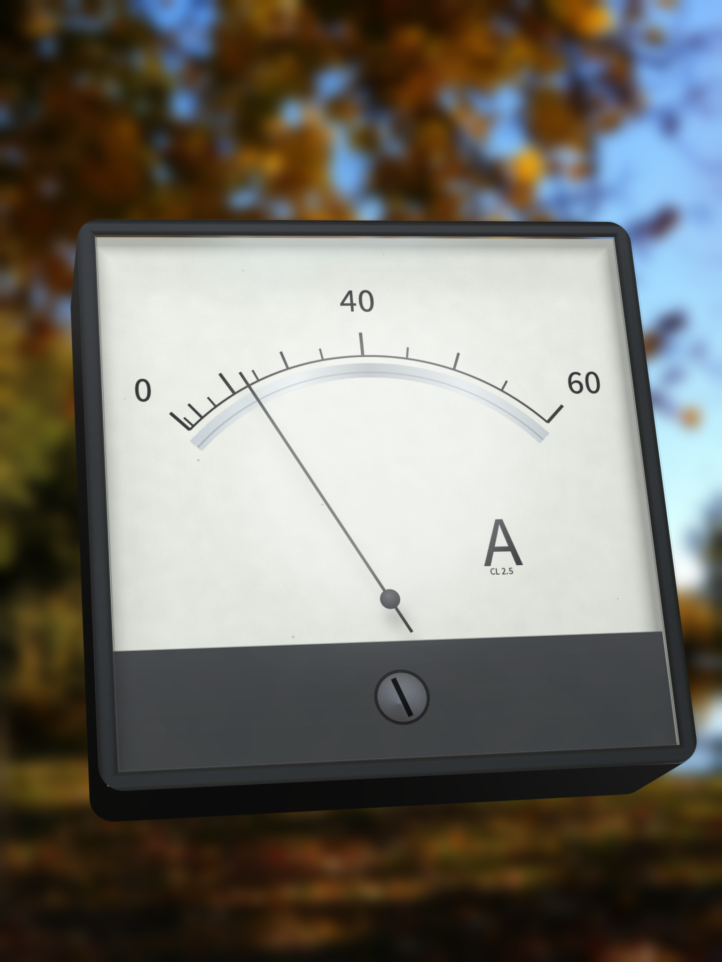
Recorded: 22.5 A
